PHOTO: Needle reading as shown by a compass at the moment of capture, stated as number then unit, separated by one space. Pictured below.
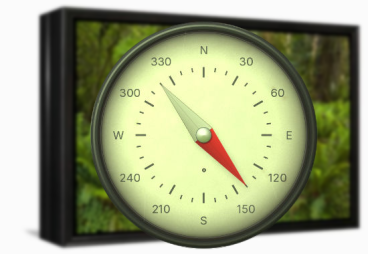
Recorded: 140 °
